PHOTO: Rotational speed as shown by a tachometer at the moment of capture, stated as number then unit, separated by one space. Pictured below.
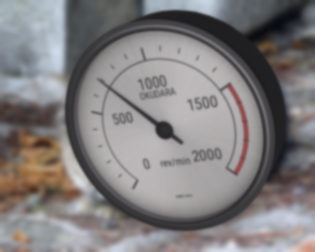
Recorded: 700 rpm
